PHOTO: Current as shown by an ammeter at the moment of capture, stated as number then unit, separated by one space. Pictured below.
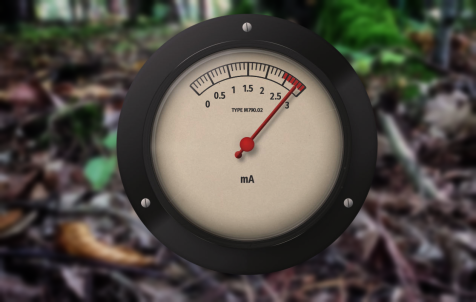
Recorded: 2.8 mA
